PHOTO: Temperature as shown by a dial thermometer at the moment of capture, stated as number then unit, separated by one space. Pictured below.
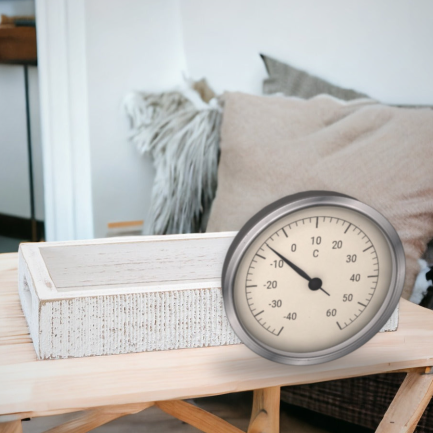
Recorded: -6 °C
